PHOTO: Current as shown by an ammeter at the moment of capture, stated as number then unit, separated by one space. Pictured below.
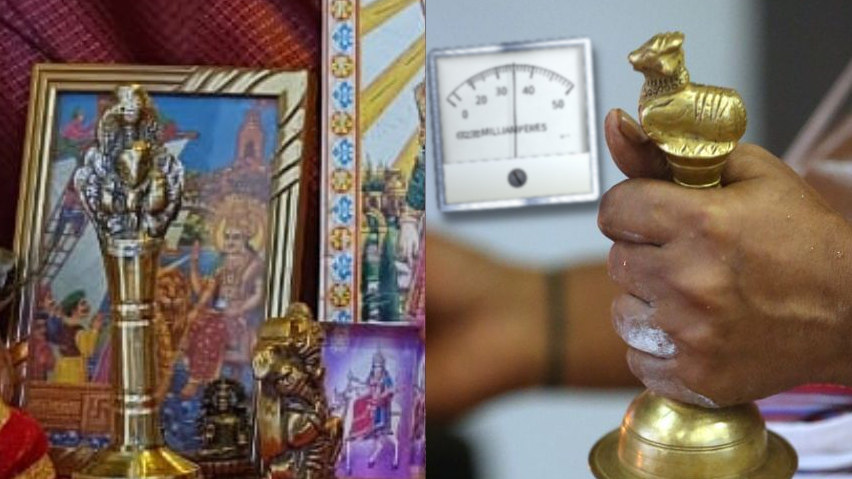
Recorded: 35 mA
